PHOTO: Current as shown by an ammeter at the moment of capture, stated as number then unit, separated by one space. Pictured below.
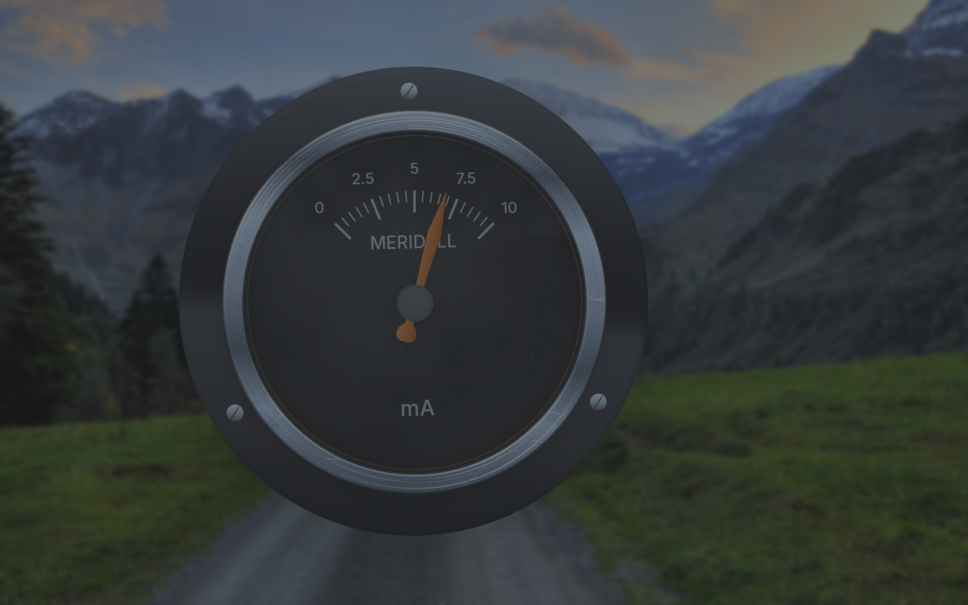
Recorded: 6.75 mA
